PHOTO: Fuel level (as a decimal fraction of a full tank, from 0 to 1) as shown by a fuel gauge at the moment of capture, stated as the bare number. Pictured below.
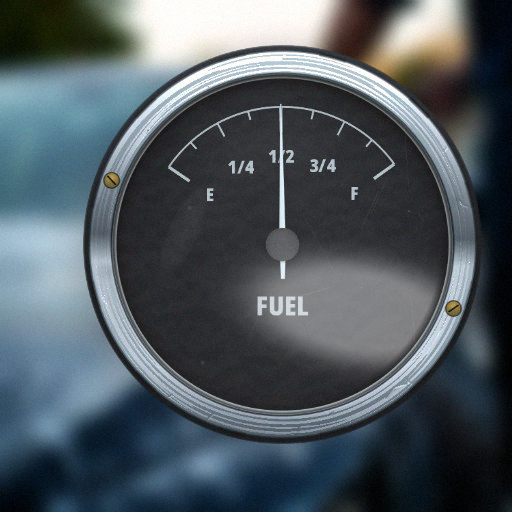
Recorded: 0.5
